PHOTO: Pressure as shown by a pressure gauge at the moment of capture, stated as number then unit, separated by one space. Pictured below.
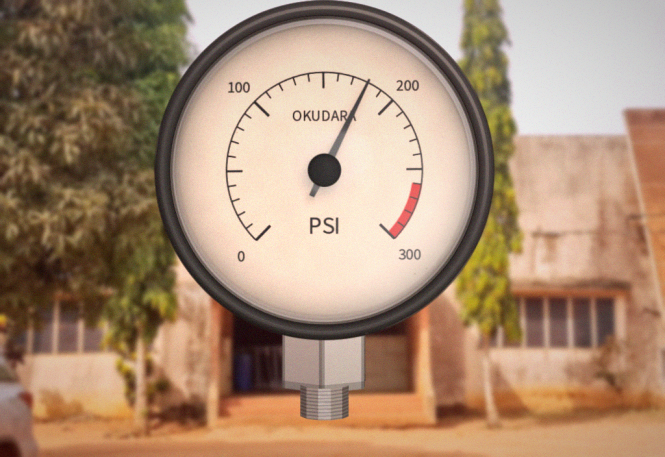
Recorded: 180 psi
